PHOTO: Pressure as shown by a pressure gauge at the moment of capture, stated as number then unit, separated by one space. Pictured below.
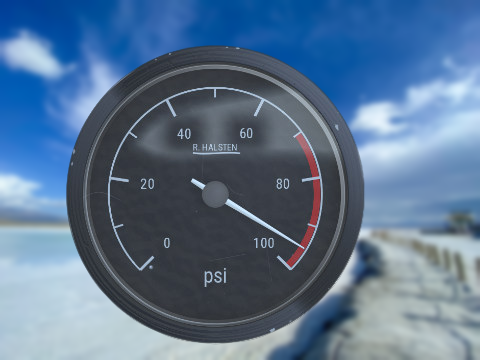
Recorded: 95 psi
